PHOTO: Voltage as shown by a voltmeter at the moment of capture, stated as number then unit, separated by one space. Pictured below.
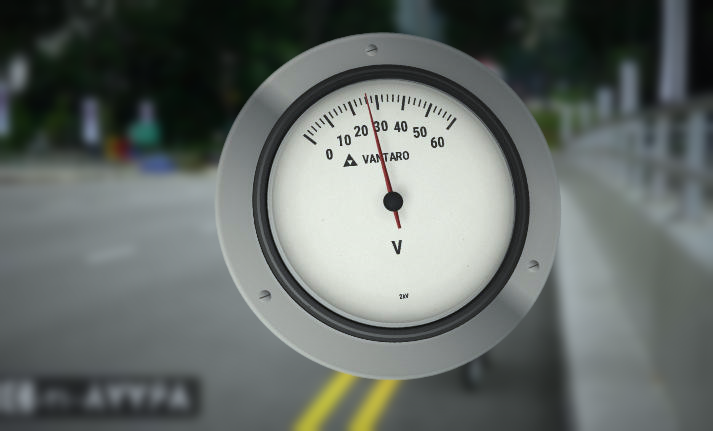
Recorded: 26 V
